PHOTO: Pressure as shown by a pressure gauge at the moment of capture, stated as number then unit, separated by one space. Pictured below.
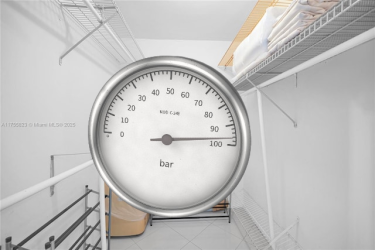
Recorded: 96 bar
